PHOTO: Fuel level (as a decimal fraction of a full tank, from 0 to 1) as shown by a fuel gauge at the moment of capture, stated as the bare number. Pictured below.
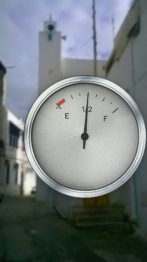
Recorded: 0.5
